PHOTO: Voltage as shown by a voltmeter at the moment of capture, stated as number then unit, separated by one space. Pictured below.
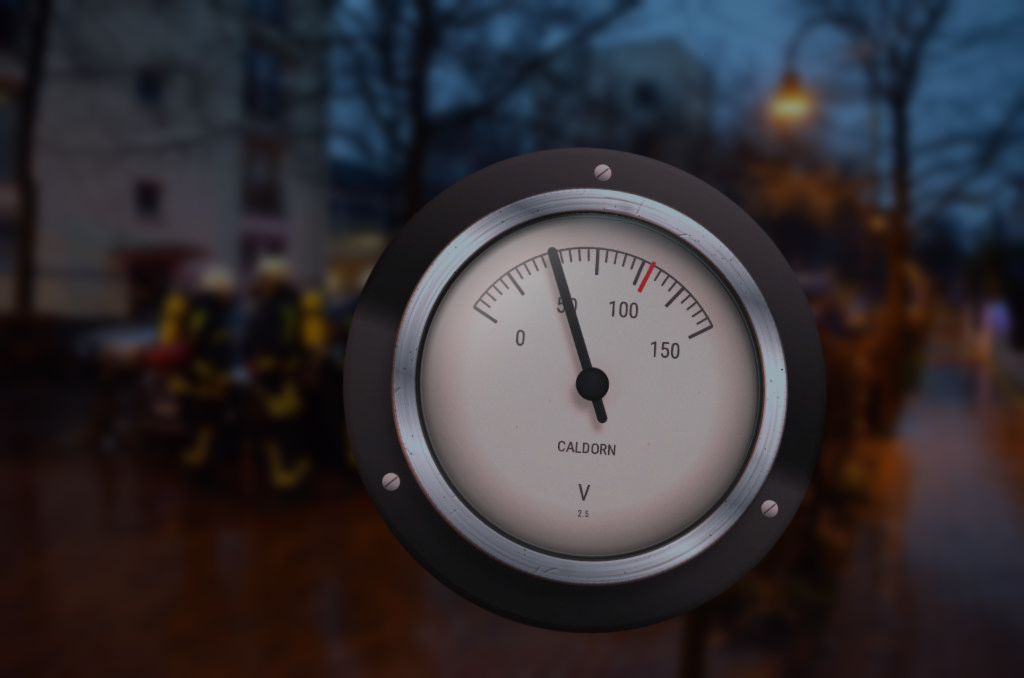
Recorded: 50 V
